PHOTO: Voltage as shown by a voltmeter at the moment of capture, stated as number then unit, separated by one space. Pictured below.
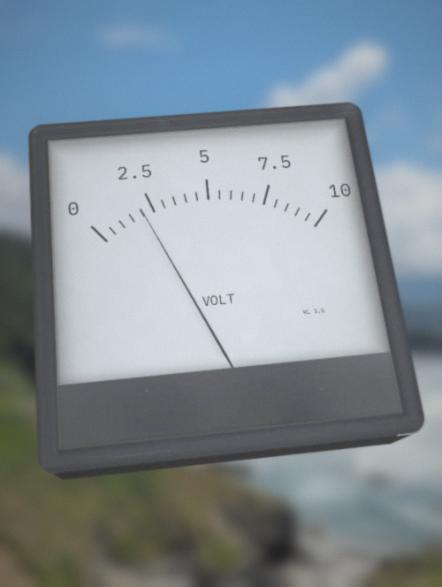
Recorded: 2 V
